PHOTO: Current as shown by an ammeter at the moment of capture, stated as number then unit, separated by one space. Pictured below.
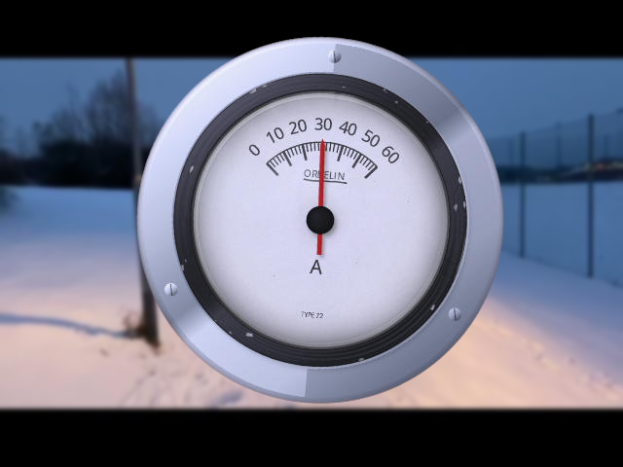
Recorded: 30 A
